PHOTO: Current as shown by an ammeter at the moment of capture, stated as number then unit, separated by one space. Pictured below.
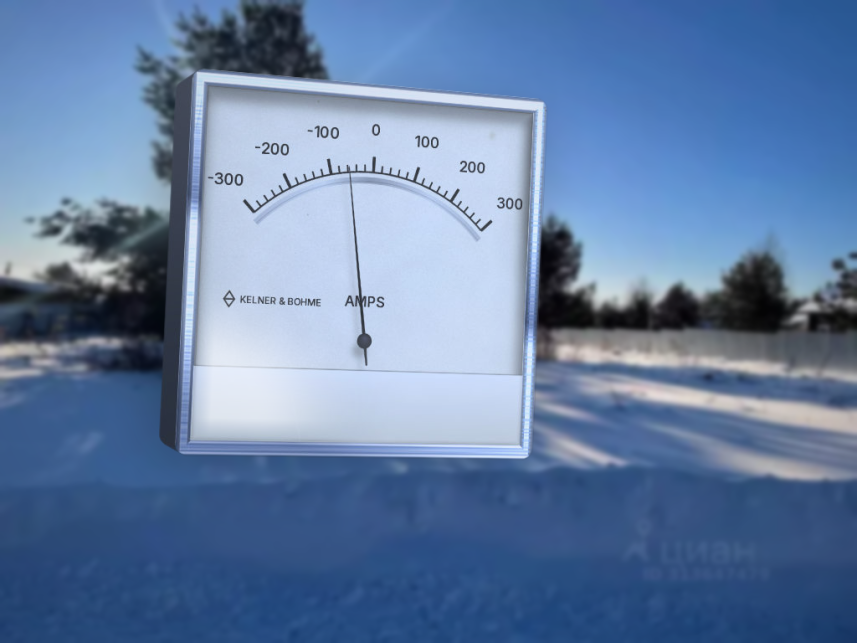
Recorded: -60 A
